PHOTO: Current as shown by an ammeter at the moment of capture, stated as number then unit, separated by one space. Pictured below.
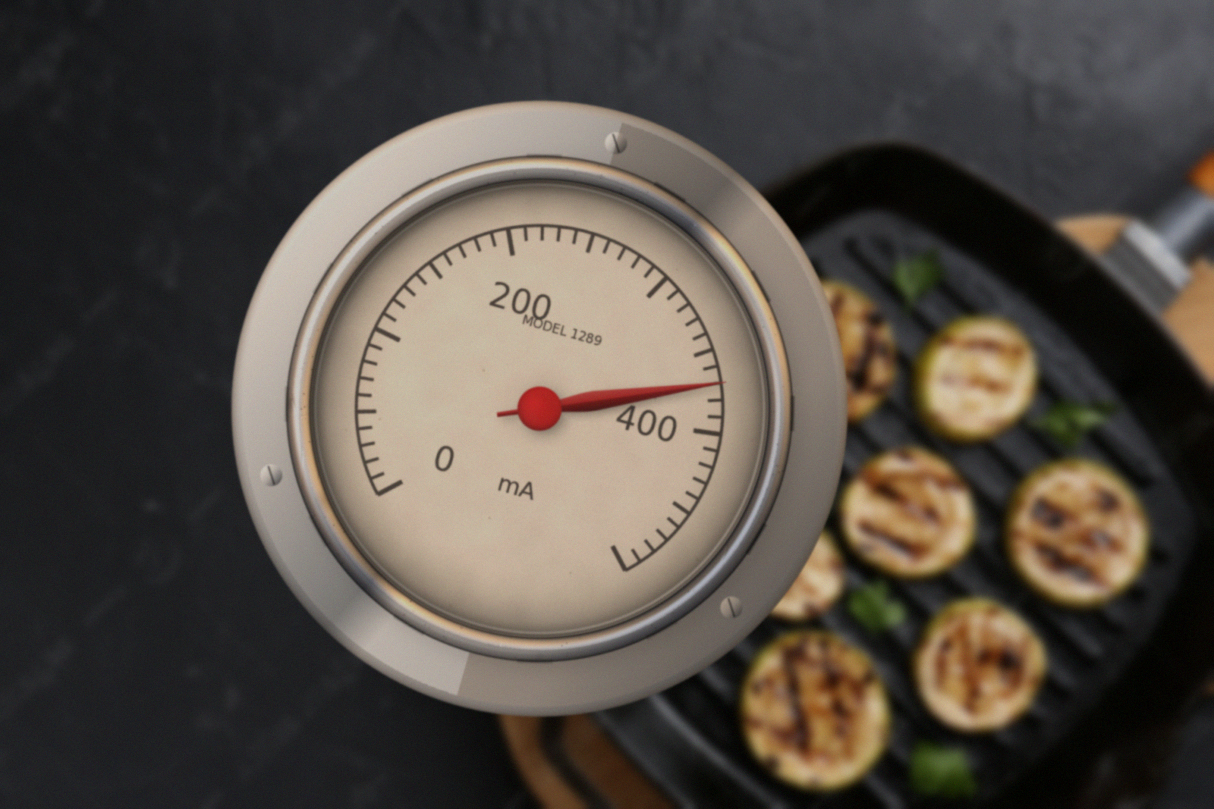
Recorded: 370 mA
